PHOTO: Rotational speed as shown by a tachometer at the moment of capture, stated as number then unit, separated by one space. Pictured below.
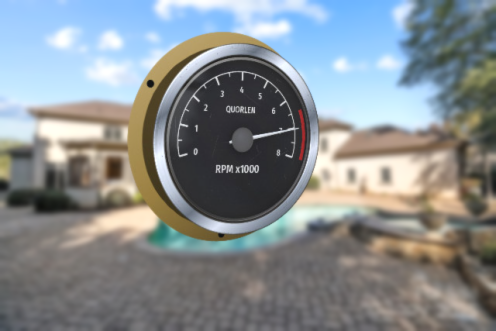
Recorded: 7000 rpm
